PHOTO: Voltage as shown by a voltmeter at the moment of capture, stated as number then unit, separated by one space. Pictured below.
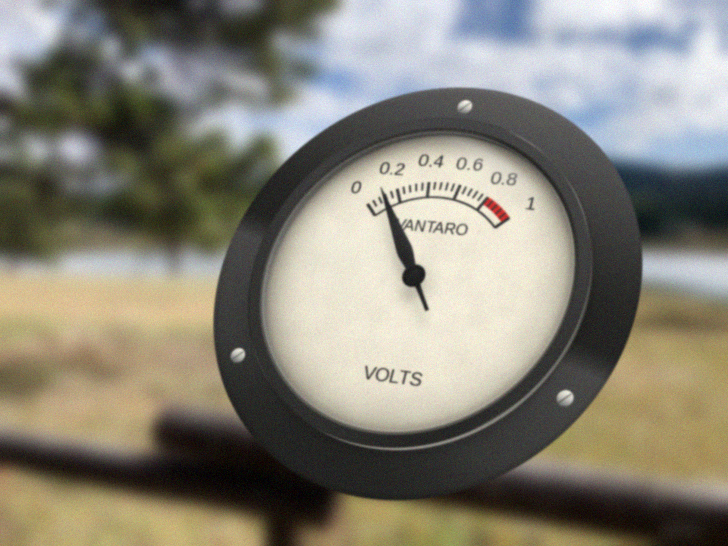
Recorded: 0.12 V
